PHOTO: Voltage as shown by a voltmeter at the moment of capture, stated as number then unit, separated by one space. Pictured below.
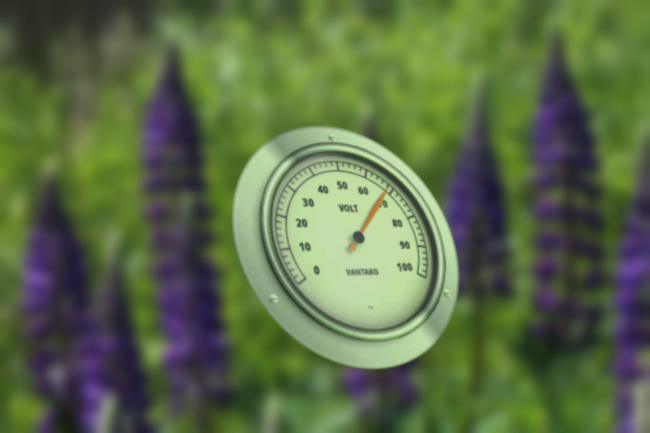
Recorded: 68 V
